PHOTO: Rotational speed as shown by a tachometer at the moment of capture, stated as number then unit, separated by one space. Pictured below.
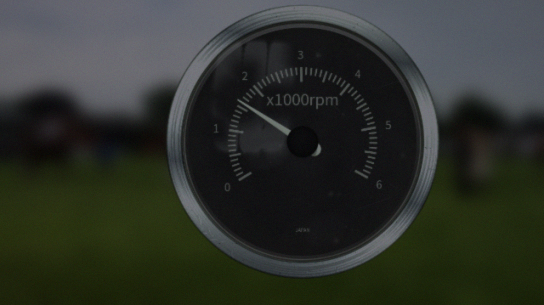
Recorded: 1600 rpm
